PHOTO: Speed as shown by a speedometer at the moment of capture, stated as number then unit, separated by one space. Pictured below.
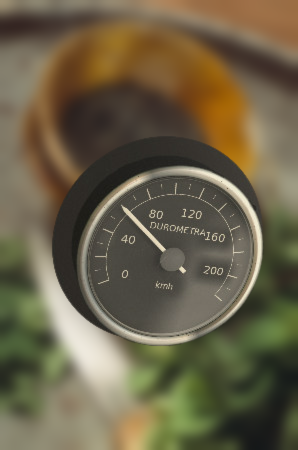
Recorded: 60 km/h
